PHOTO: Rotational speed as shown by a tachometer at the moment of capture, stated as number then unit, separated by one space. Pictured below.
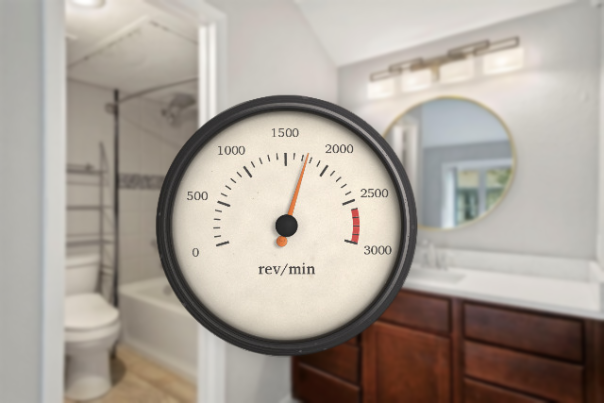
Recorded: 1750 rpm
